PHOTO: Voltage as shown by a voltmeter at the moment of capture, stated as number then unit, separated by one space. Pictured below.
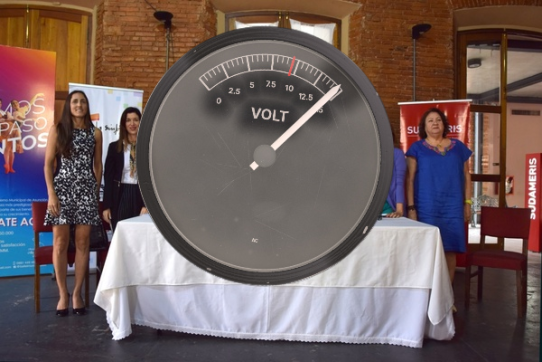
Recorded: 14.5 V
